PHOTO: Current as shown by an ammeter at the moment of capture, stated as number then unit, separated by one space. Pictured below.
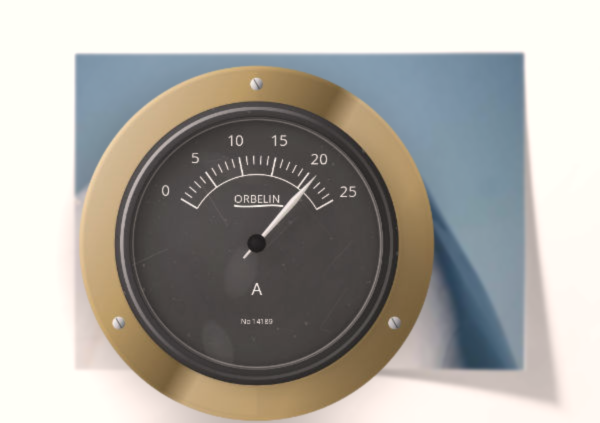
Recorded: 21 A
